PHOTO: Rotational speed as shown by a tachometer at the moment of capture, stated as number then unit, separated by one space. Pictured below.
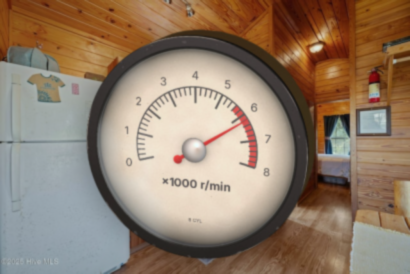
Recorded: 6200 rpm
